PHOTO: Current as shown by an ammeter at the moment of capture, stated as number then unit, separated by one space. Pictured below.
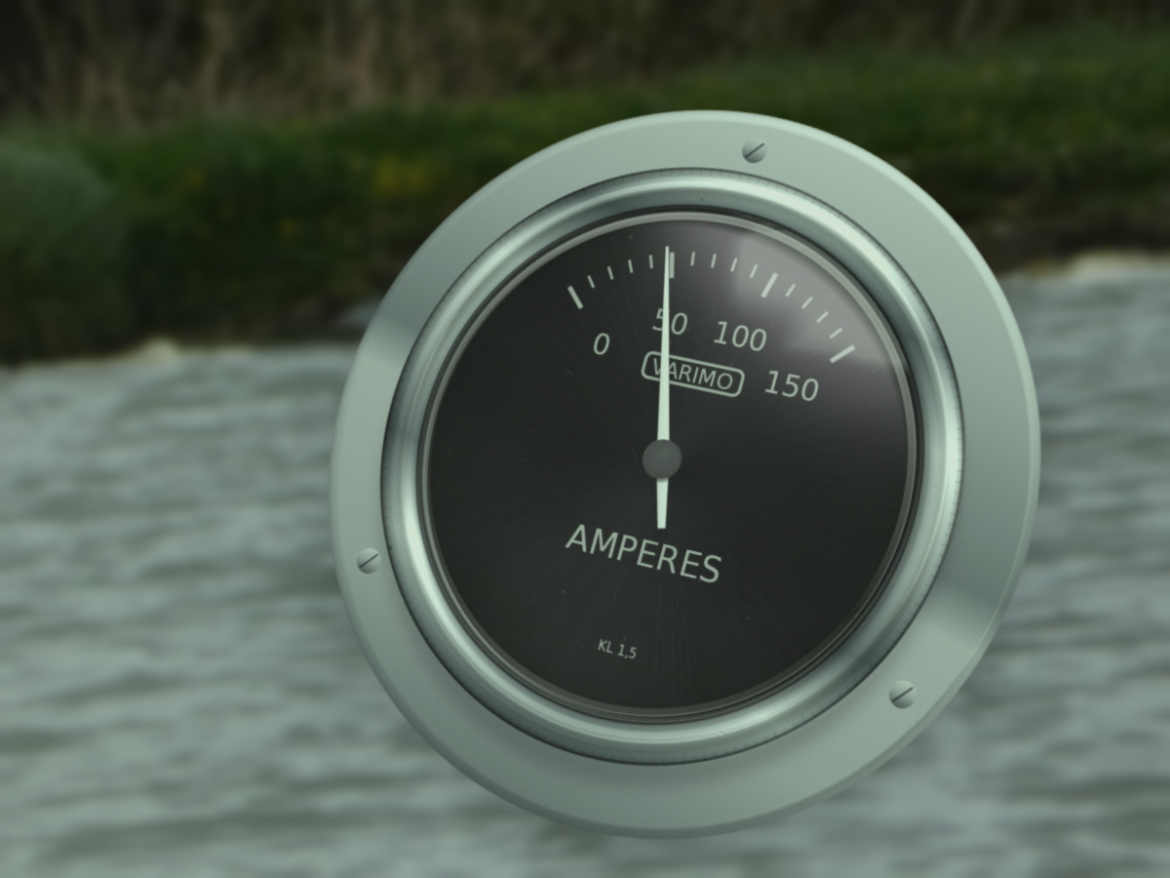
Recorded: 50 A
